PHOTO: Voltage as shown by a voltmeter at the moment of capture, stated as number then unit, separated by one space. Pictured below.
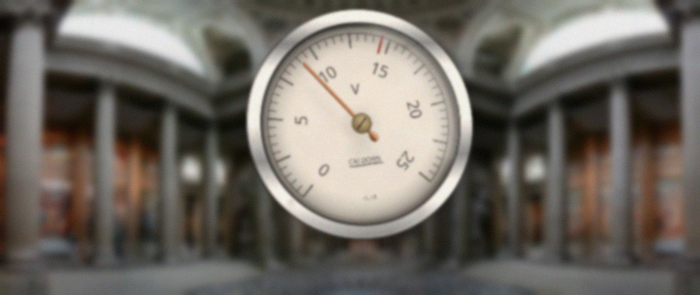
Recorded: 9 V
